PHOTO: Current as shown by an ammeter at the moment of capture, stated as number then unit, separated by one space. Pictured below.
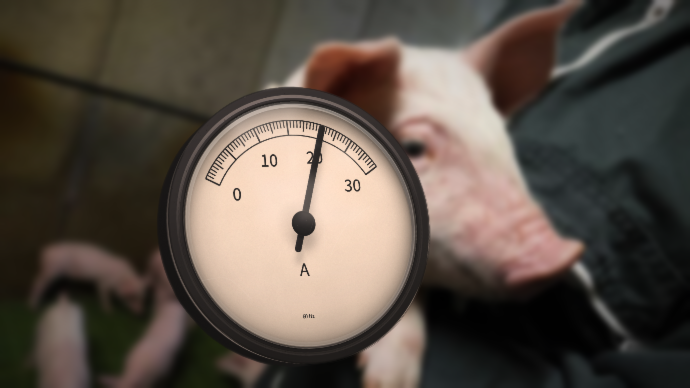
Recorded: 20 A
